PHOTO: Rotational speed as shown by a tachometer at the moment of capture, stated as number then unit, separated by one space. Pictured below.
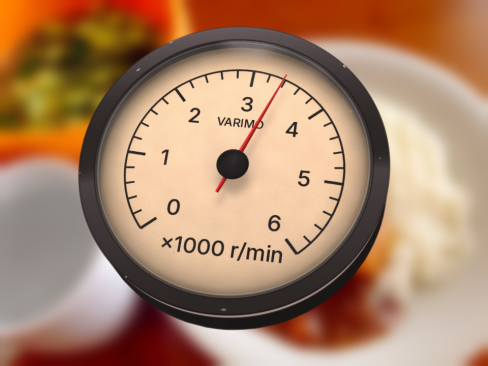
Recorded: 3400 rpm
